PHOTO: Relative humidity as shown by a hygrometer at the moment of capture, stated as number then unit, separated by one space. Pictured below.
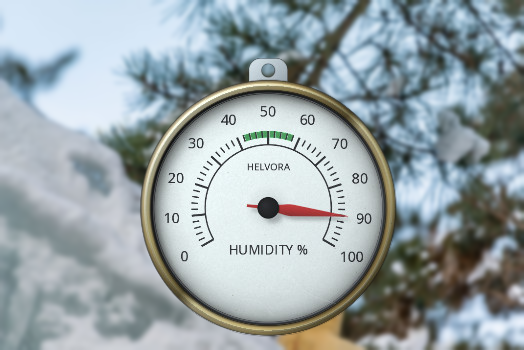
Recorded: 90 %
